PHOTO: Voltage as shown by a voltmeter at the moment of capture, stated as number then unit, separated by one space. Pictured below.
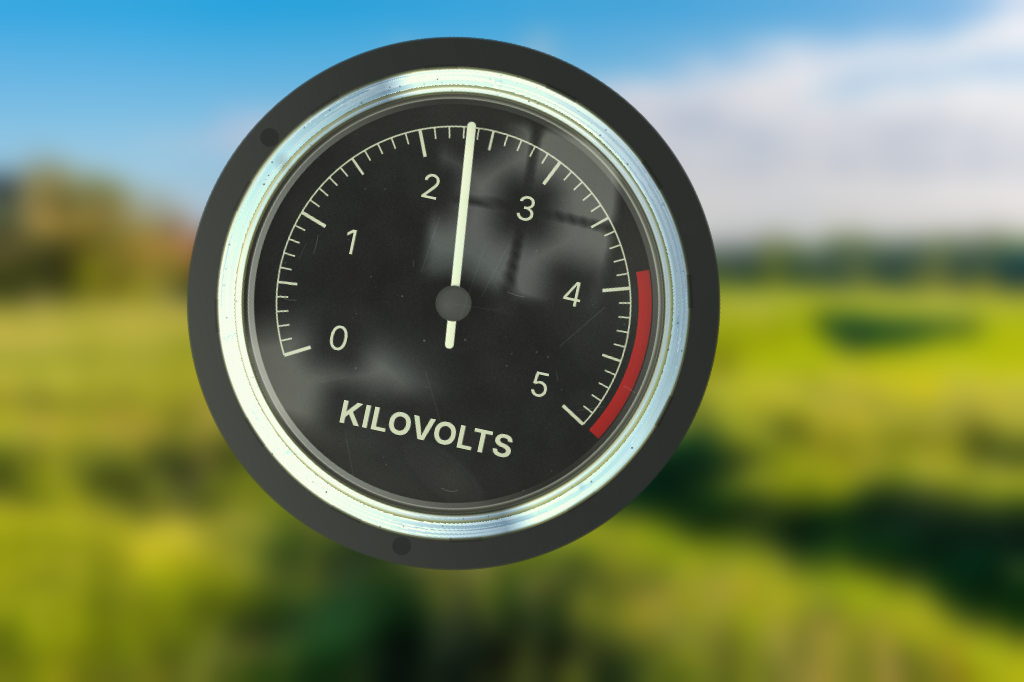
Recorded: 2.35 kV
